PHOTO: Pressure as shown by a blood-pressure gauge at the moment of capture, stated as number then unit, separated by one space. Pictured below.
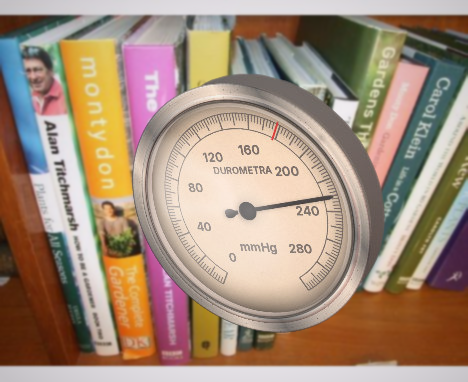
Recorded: 230 mmHg
